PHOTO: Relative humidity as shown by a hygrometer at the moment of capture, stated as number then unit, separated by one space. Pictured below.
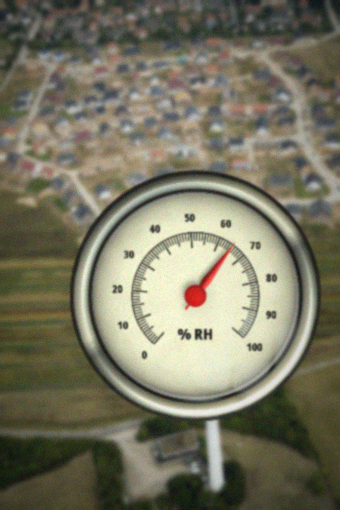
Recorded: 65 %
